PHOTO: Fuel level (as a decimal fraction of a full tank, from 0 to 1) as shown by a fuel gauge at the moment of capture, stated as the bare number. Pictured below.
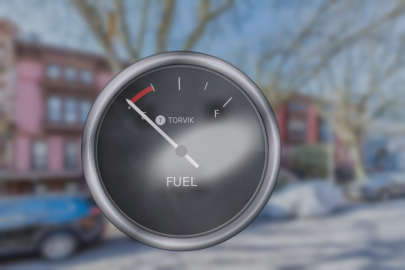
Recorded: 0
